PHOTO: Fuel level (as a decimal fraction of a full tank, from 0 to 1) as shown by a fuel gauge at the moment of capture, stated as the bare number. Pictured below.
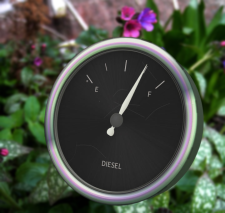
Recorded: 0.75
